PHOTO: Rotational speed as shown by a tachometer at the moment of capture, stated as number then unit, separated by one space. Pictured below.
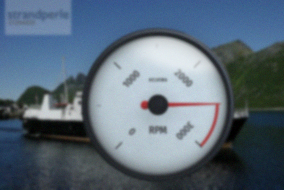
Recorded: 2500 rpm
